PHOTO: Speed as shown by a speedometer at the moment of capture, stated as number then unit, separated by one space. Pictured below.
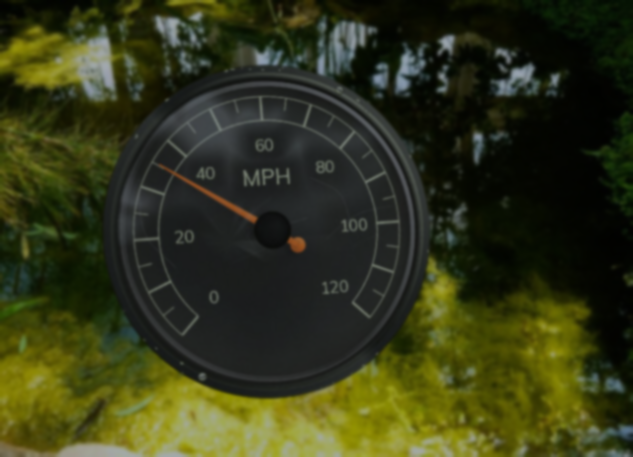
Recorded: 35 mph
